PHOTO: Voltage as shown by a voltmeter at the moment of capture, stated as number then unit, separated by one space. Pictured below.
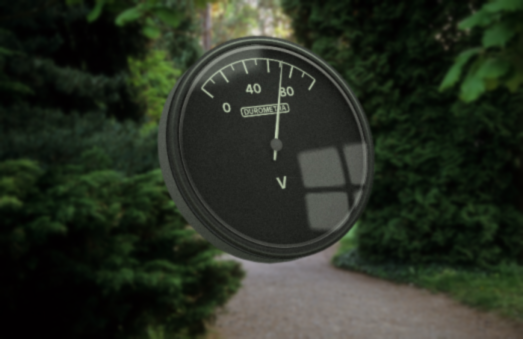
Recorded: 70 V
